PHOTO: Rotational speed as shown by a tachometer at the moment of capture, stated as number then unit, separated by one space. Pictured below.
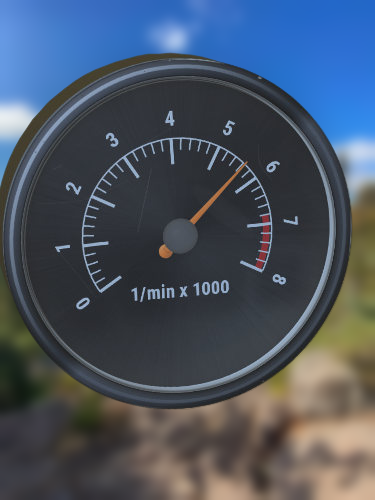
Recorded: 5600 rpm
